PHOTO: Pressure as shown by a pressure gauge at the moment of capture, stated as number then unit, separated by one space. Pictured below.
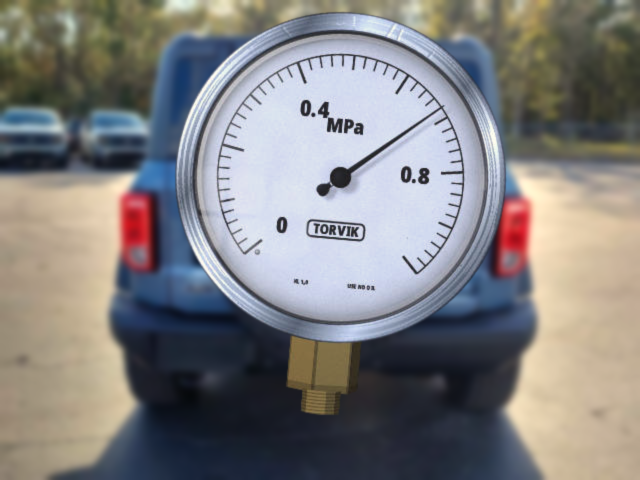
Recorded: 0.68 MPa
